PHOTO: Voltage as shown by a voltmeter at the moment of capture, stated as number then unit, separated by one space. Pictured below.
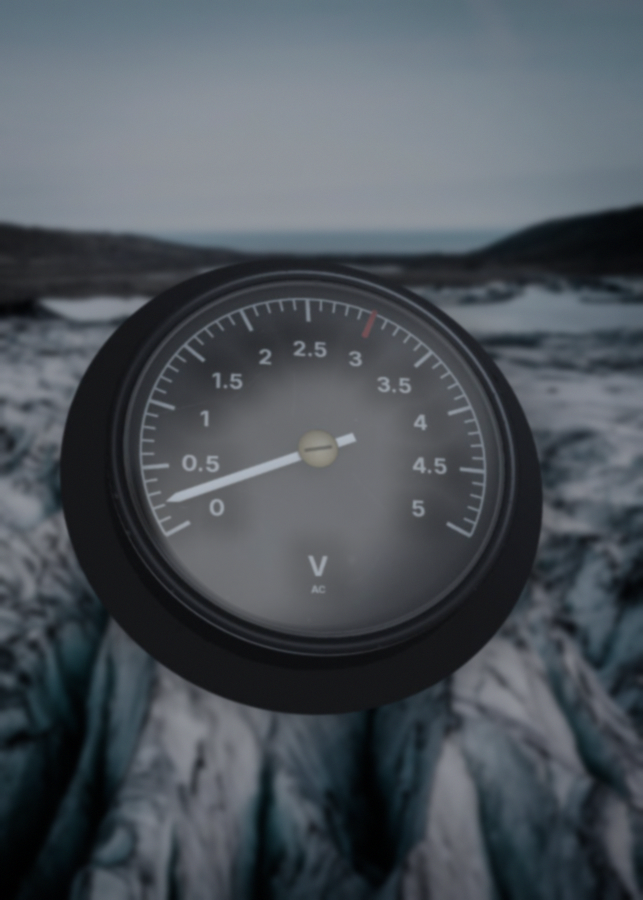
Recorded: 0.2 V
